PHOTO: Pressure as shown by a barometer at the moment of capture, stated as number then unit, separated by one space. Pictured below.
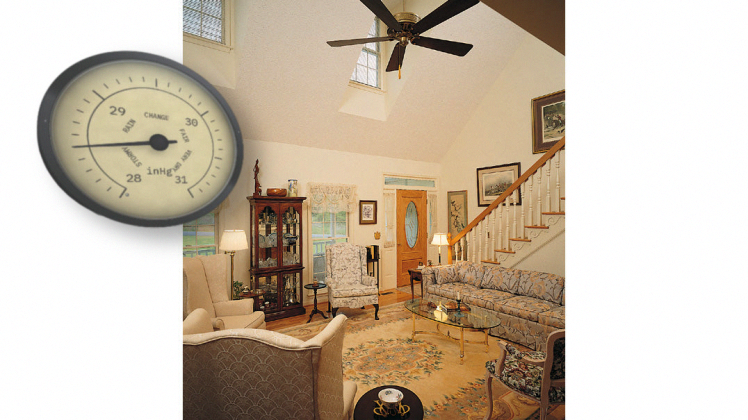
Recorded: 28.5 inHg
